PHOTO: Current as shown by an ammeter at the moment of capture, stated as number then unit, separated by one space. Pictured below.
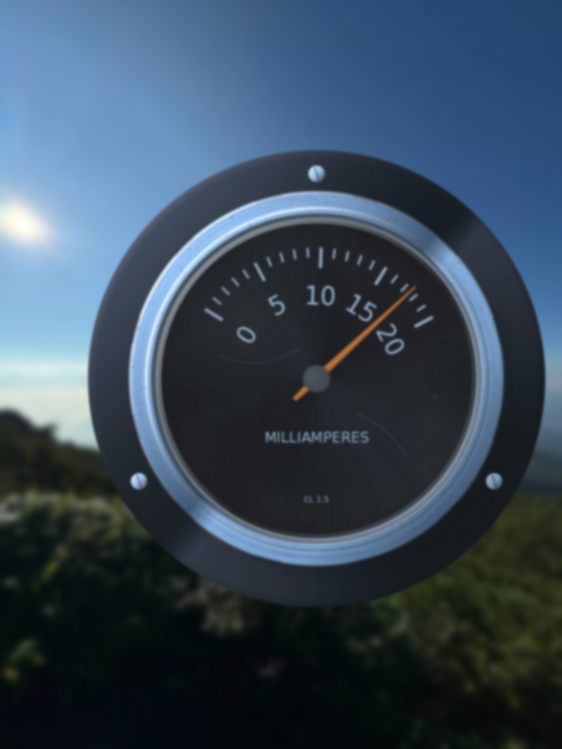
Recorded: 17.5 mA
